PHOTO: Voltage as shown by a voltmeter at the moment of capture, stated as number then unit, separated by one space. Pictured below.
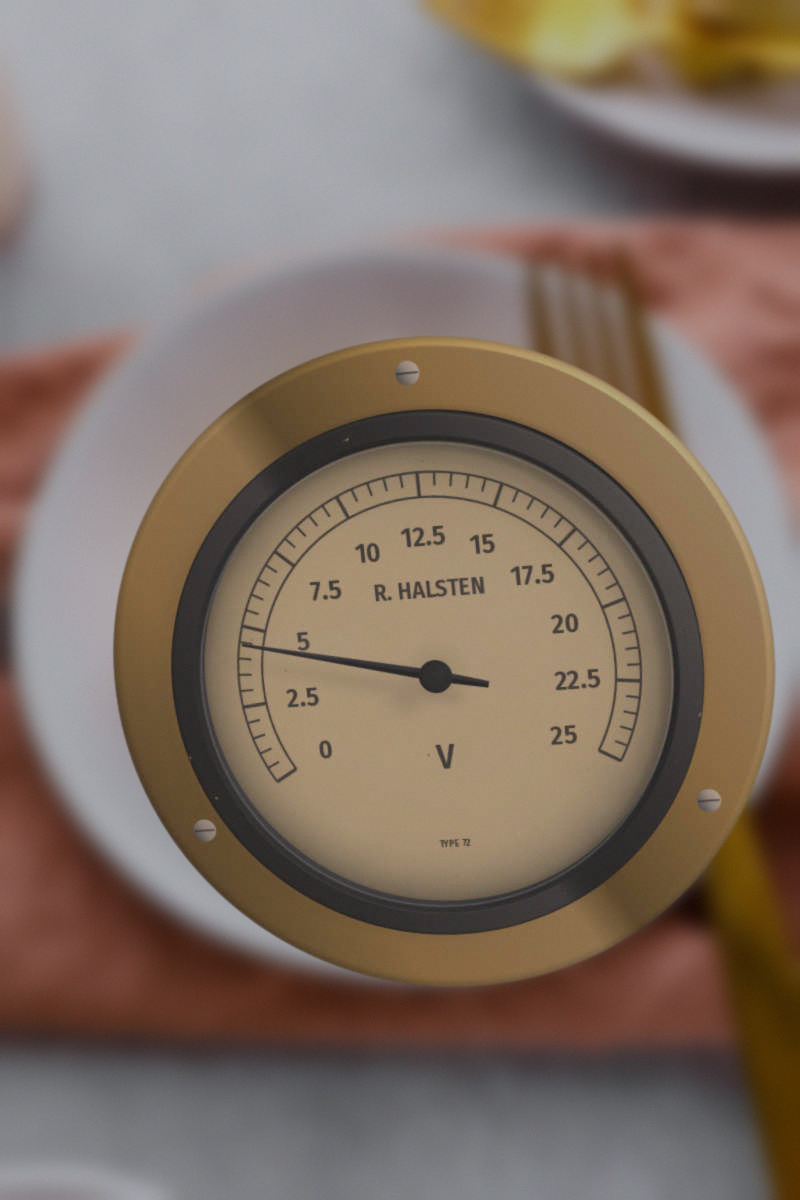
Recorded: 4.5 V
